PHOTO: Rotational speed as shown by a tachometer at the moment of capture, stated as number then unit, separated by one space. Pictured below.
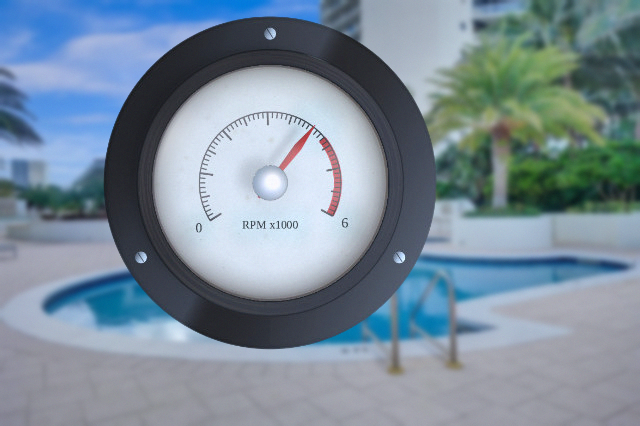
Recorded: 4000 rpm
